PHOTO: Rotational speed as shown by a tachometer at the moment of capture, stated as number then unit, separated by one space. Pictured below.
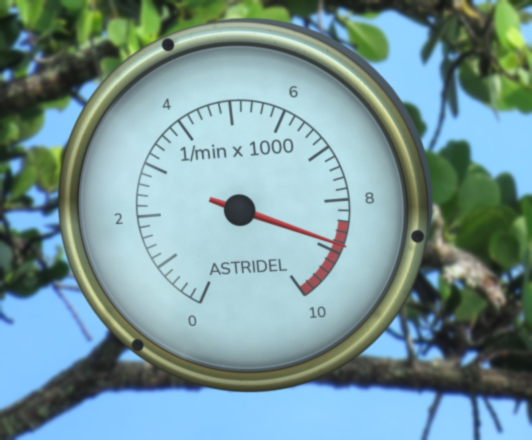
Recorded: 8800 rpm
